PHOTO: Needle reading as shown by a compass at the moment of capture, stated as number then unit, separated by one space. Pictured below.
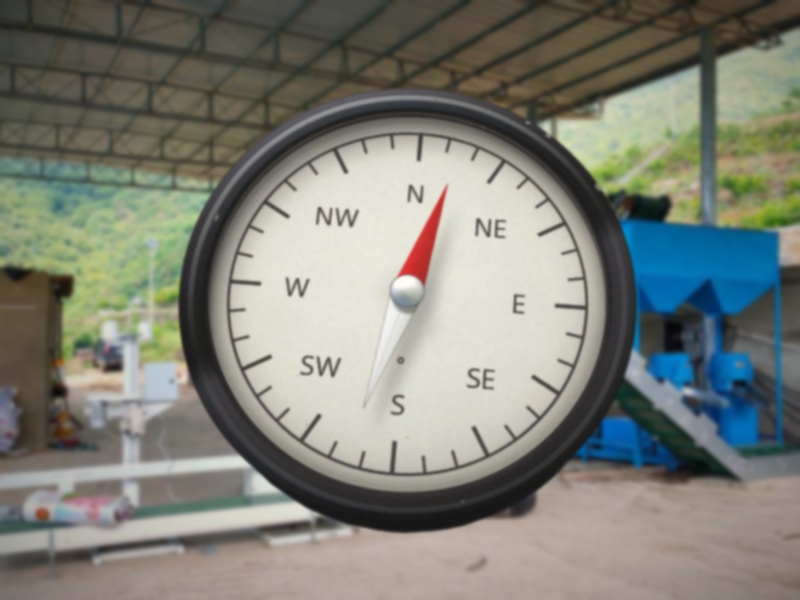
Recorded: 15 °
